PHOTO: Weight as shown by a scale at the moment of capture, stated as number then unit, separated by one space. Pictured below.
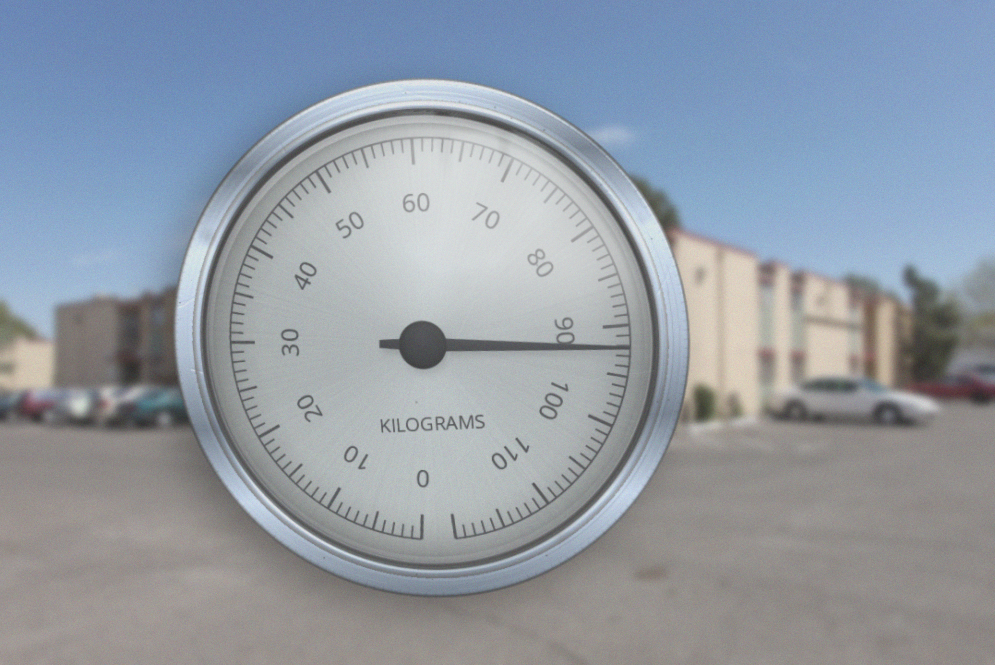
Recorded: 92 kg
